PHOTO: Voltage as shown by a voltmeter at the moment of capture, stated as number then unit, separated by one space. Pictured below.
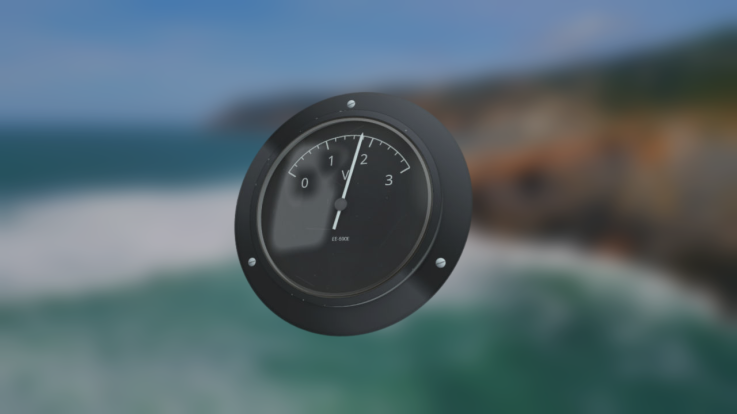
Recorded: 1.8 V
